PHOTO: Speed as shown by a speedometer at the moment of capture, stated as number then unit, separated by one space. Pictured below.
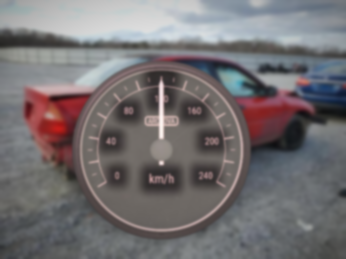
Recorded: 120 km/h
